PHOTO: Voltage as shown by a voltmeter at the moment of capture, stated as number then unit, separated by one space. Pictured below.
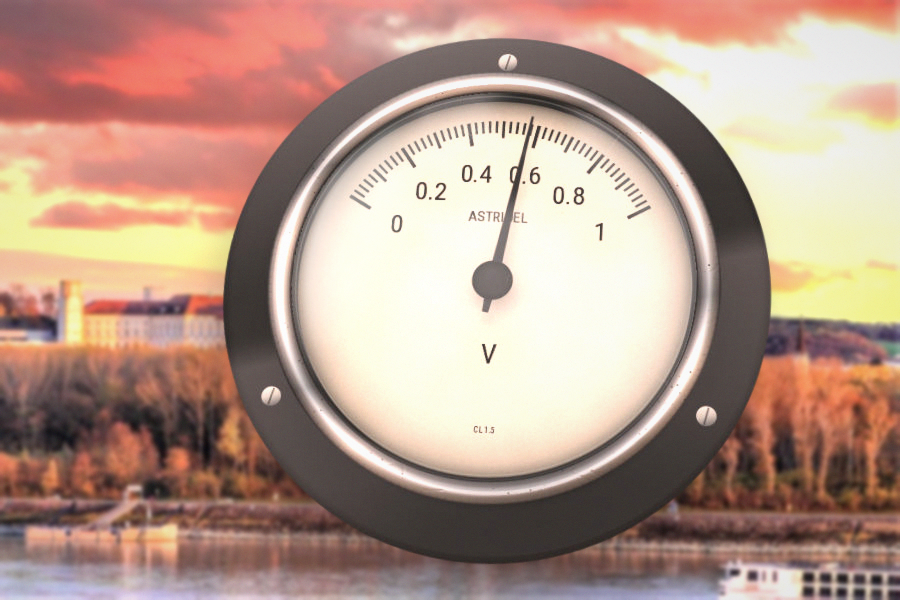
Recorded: 0.58 V
